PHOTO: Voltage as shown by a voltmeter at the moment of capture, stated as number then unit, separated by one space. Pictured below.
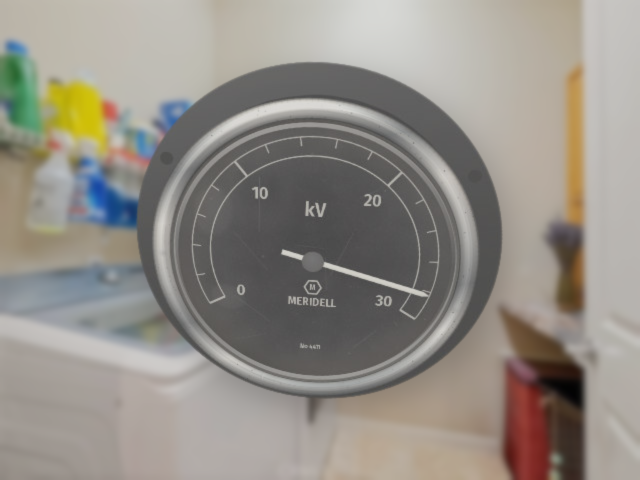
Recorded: 28 kV
